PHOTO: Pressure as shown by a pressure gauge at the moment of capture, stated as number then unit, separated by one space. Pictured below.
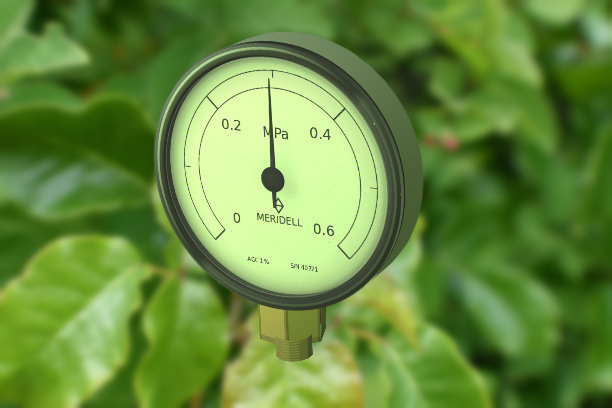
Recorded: 0.3 MPa
